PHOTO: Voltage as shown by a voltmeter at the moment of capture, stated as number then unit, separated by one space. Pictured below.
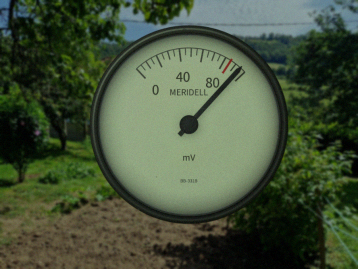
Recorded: 95 mV
